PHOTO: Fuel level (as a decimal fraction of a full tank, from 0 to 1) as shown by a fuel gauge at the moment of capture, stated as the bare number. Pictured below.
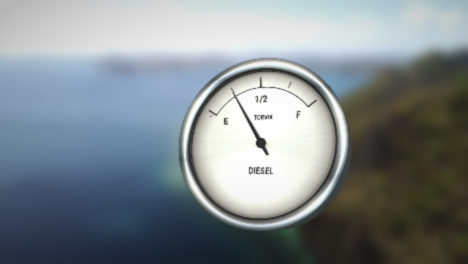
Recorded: 0.25
